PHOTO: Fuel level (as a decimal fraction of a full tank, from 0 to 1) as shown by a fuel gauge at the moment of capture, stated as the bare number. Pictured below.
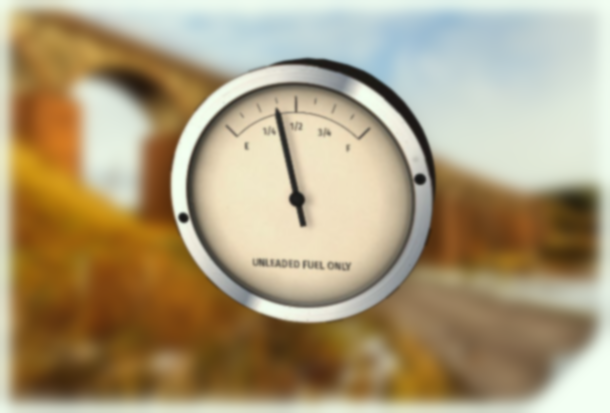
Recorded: 0.375
